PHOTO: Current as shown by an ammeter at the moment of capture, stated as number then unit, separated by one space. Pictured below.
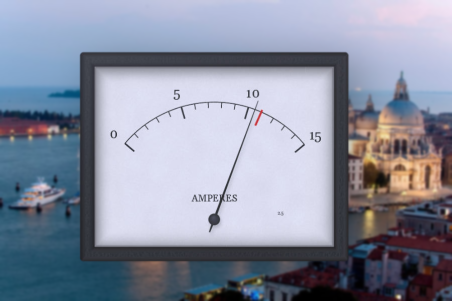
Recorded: 10.5 A
